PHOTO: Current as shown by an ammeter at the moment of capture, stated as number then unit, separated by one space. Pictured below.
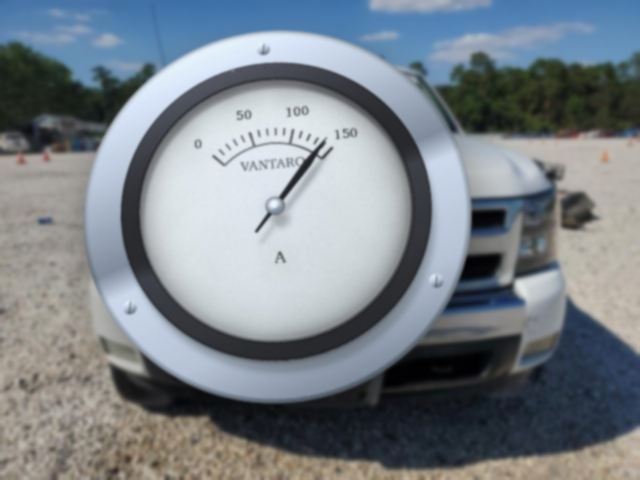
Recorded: 140 A
